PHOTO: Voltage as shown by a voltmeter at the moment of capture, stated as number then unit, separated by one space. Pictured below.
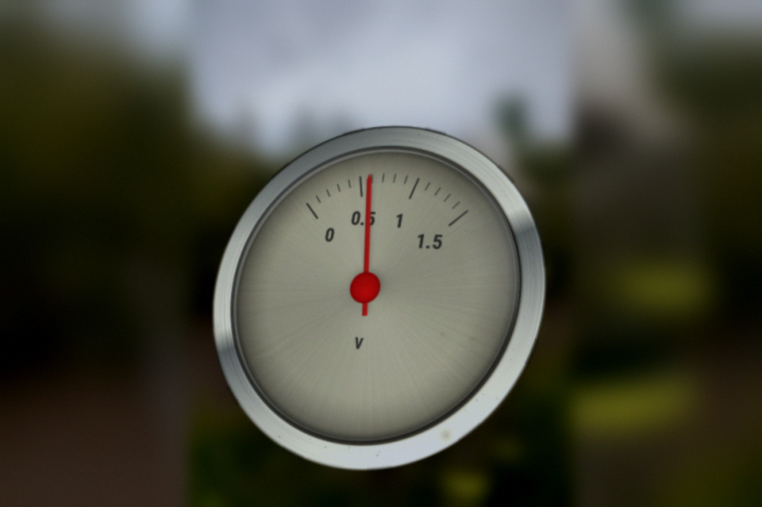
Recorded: 0.6 V
